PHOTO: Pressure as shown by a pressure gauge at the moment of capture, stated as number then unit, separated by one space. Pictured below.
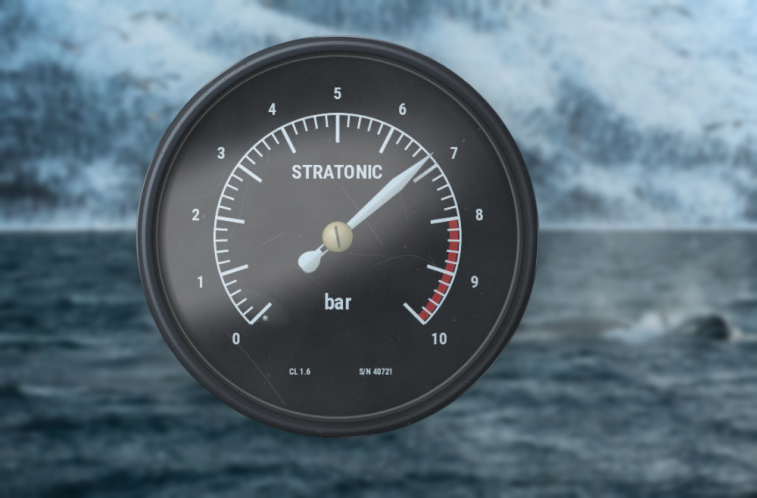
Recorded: 6.8 bar
